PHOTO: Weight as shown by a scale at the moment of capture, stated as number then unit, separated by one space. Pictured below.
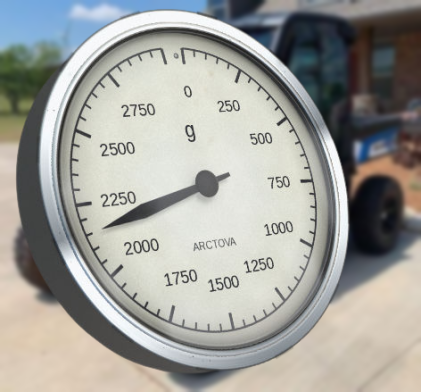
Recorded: 2150 g
